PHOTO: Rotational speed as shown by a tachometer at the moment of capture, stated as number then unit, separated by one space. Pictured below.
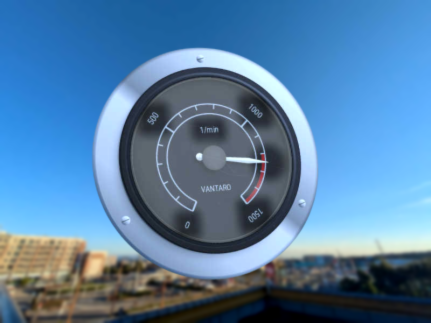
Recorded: 1250 rpm
